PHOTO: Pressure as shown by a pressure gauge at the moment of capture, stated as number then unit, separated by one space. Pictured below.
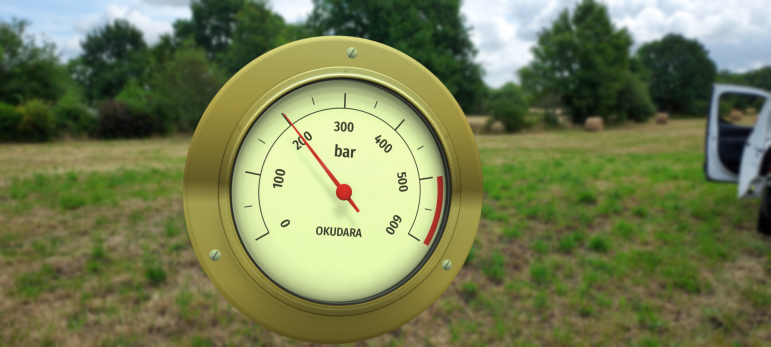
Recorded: 200 bar
